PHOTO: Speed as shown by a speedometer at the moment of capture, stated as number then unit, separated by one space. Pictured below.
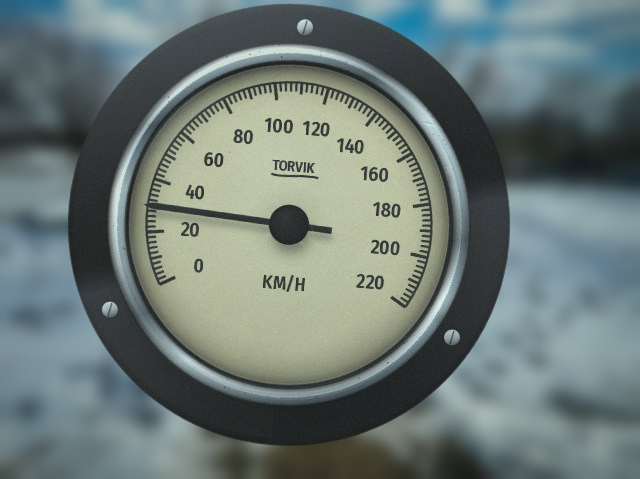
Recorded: 30 km/h
